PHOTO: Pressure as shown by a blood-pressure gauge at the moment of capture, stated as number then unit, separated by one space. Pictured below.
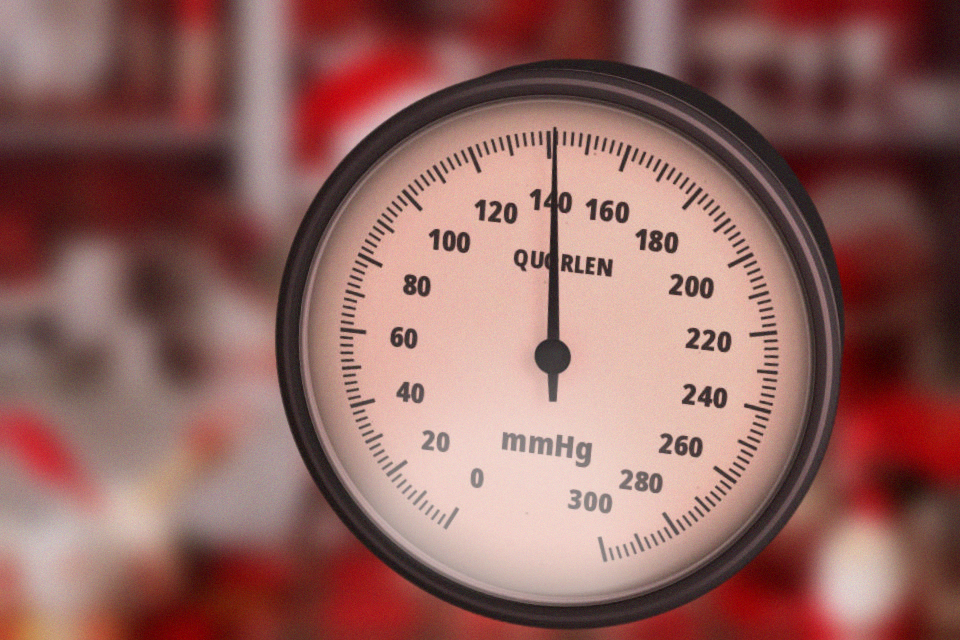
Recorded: 142 mmHg
